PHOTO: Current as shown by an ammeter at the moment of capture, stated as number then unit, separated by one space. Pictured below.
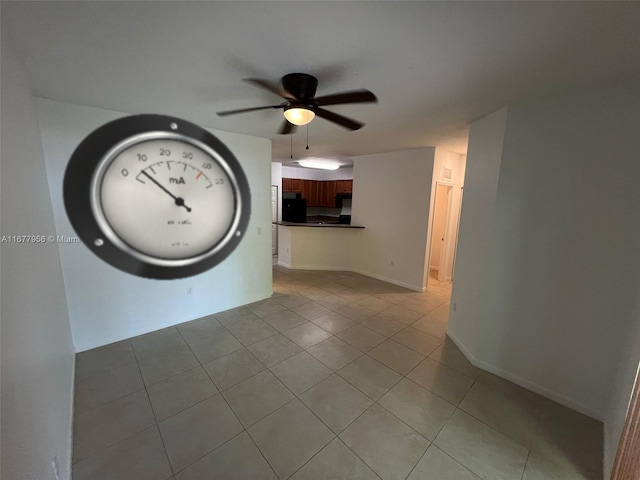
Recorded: 5 mA
